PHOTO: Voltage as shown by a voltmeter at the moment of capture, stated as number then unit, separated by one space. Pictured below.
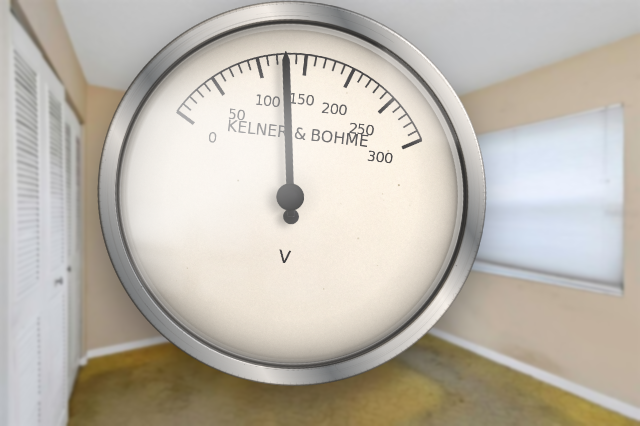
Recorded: 130 V
